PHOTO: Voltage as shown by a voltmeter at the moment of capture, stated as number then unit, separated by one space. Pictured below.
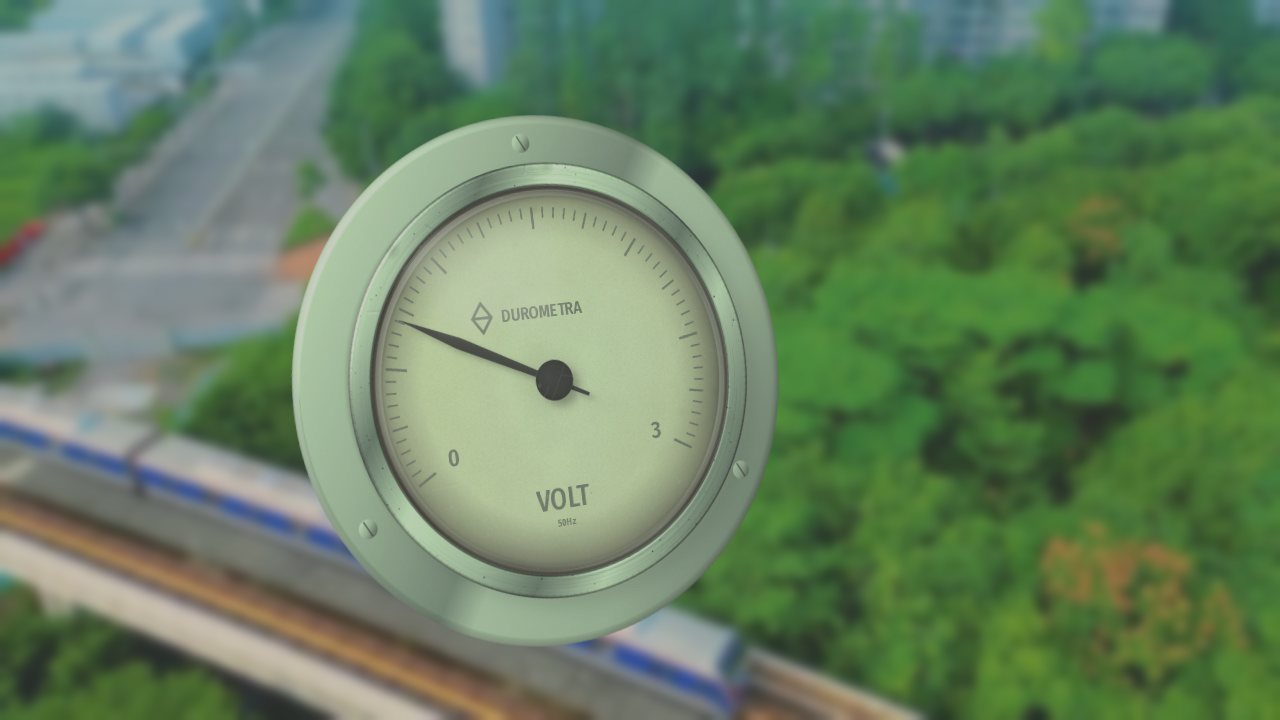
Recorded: 0.7 V
